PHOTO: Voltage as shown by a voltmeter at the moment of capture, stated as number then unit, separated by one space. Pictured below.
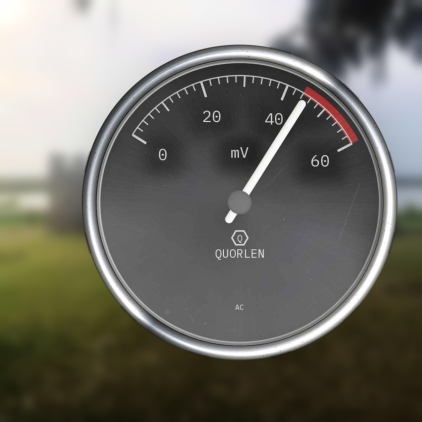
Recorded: 45 mV
